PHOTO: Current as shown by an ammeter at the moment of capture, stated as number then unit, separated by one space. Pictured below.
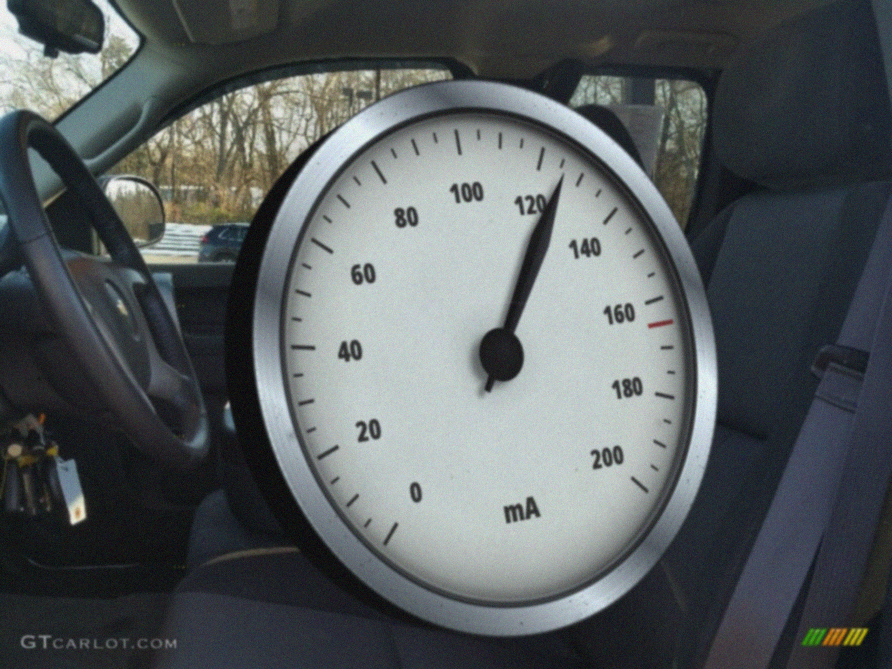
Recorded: 125 mA
